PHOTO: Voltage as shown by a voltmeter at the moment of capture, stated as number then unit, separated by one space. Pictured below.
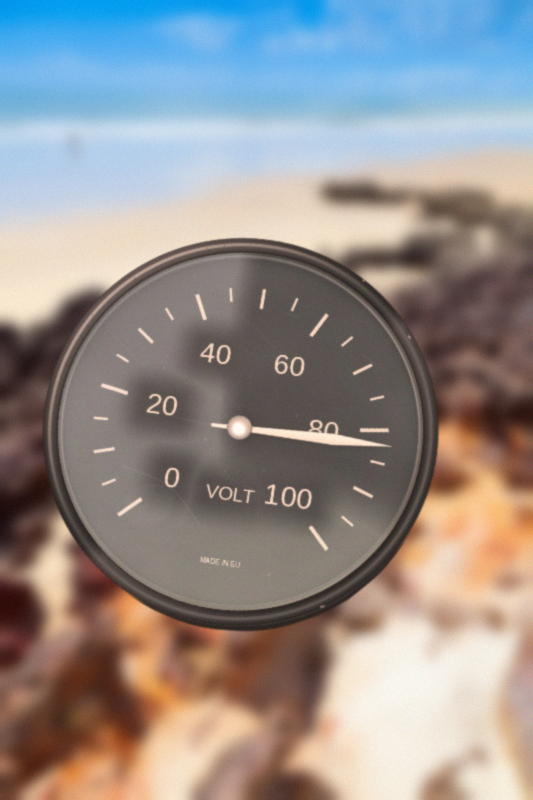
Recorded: 82.5 V
